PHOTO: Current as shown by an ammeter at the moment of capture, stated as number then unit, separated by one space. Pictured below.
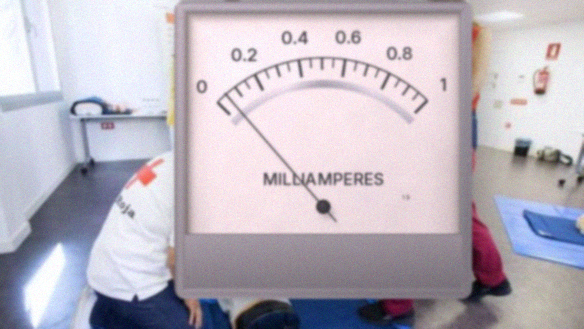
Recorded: 0.05 mA
